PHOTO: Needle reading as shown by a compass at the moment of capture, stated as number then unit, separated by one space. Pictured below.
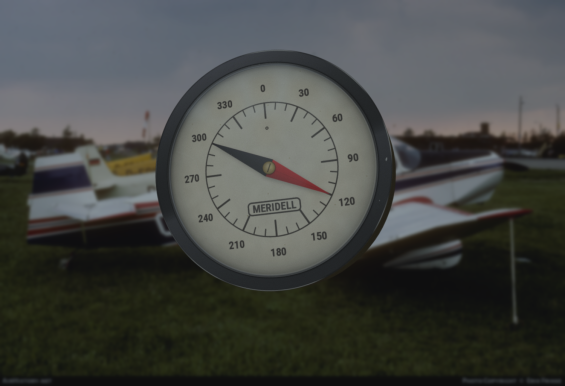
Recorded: 120 °
